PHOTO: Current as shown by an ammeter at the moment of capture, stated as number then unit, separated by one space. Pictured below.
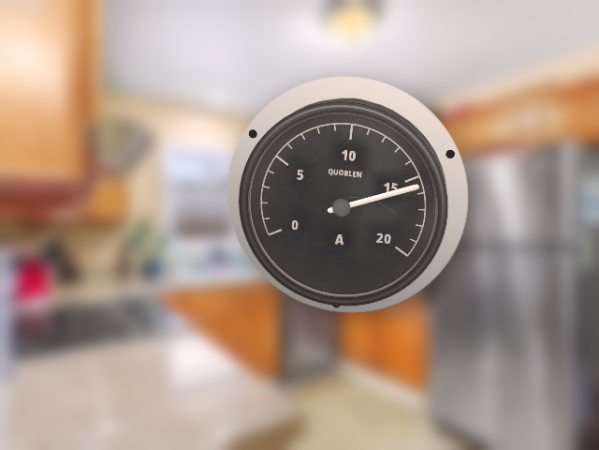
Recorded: 15.5 A
